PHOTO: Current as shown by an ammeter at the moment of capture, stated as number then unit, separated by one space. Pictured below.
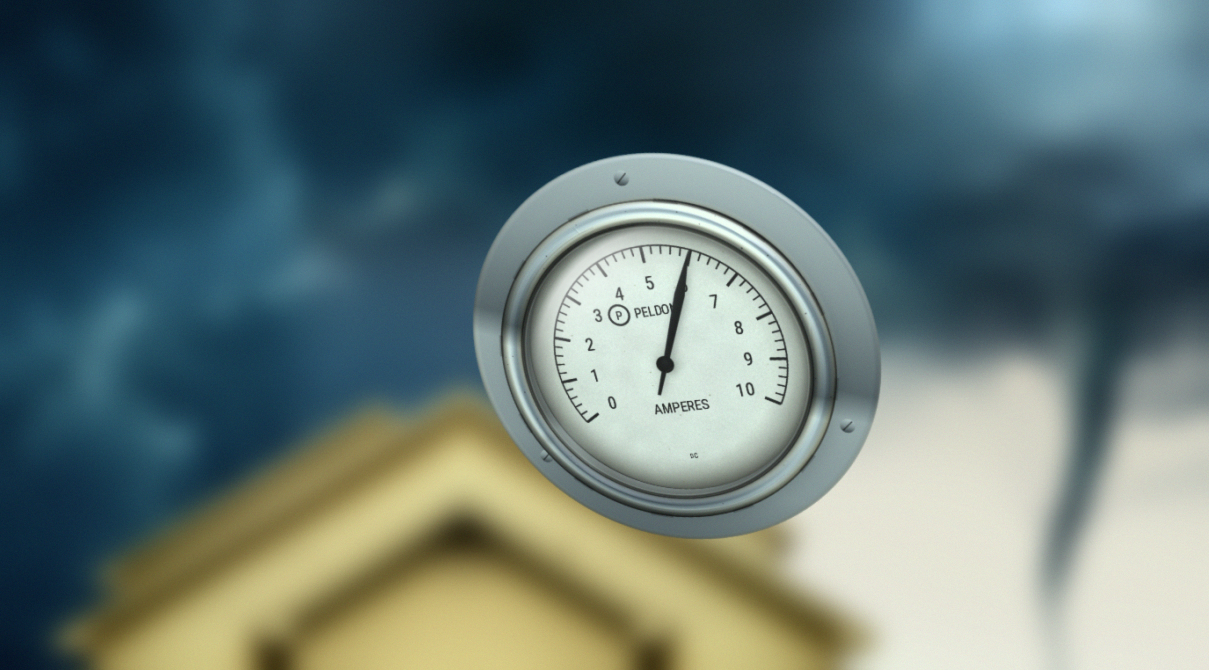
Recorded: 6 A
